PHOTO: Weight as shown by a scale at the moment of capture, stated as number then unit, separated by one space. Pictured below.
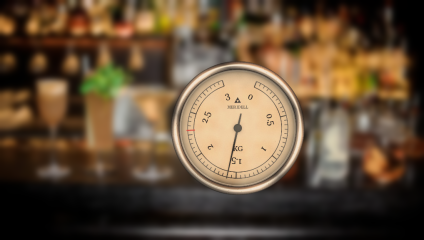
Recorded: 1.6 kg
